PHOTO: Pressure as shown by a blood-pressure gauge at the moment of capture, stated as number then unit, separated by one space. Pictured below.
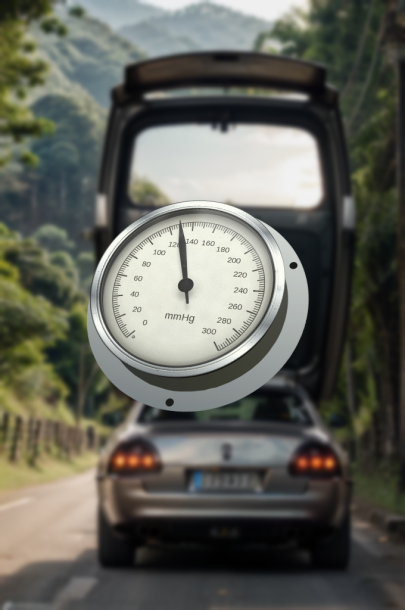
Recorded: 130 mmHg
